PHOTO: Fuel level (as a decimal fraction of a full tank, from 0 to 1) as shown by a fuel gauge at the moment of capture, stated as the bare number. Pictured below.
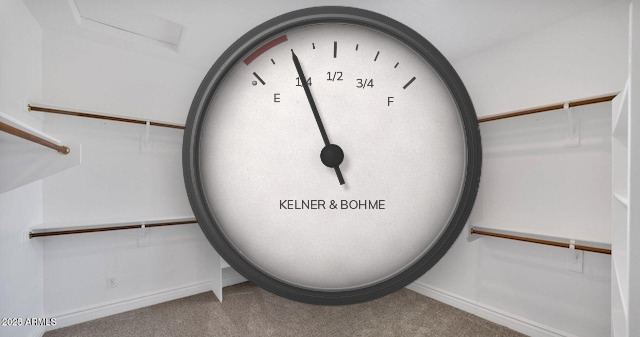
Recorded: 0.25
